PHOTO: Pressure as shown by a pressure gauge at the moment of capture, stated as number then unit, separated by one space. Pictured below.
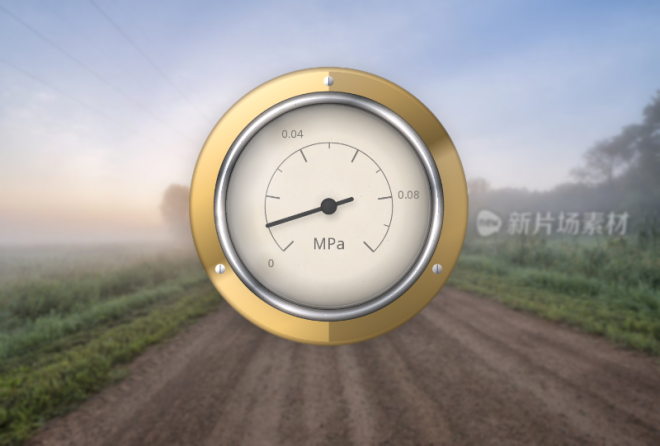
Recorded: 0.01 MPa
